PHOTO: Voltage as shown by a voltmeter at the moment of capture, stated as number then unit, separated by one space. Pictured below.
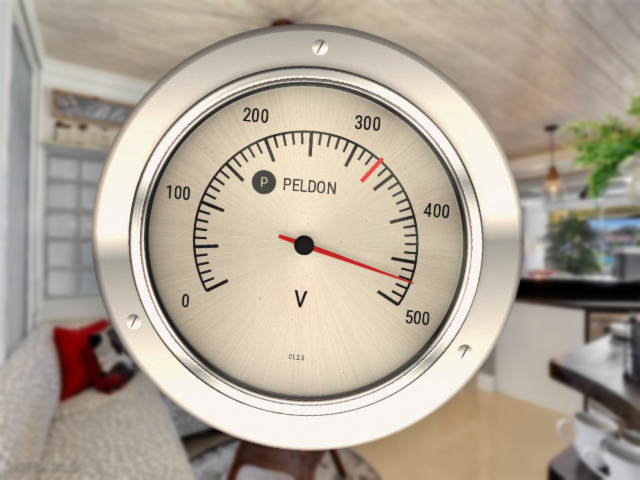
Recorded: 470 V
